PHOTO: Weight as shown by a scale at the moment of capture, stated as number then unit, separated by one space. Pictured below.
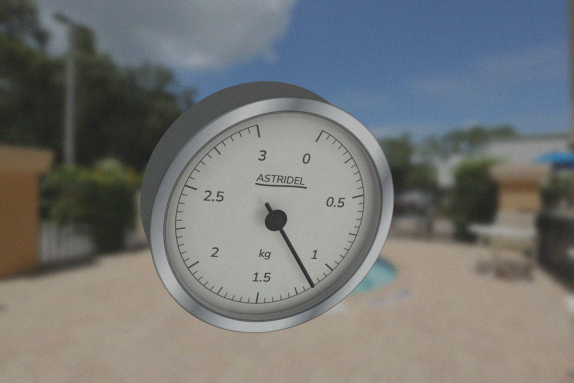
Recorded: 1.15 kg
